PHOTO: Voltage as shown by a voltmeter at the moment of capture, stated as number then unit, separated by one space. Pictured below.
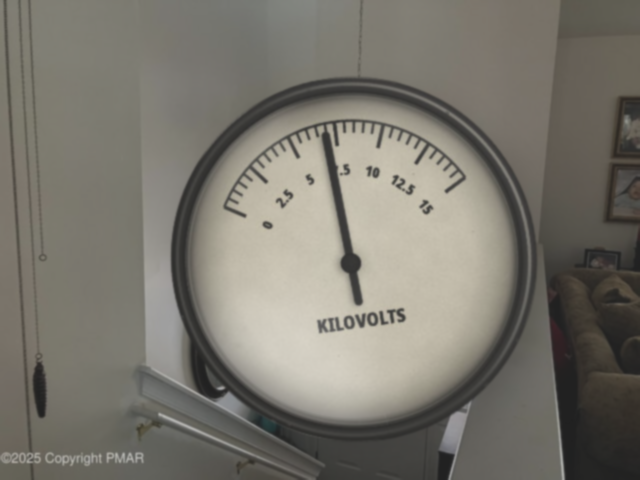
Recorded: 7 kV
